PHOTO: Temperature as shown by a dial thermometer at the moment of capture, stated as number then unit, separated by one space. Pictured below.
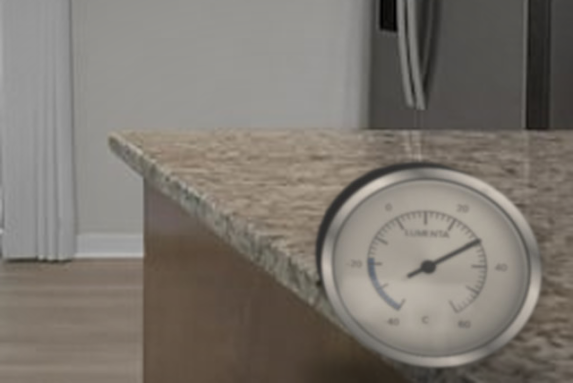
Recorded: 30 °C
